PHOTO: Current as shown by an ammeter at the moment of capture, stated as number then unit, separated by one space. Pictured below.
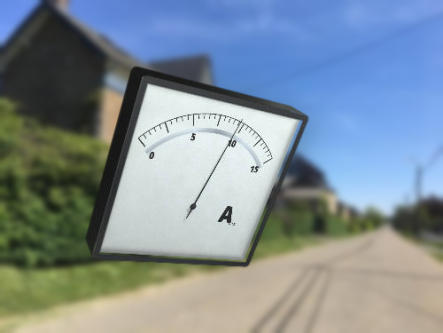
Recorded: 9.5 A
